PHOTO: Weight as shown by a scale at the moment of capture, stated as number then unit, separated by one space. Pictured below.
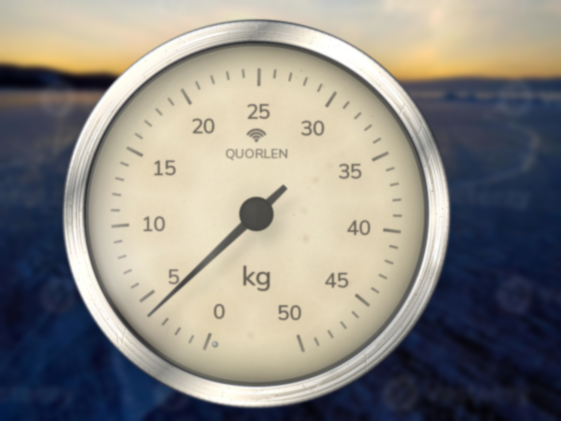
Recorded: 4 kg
